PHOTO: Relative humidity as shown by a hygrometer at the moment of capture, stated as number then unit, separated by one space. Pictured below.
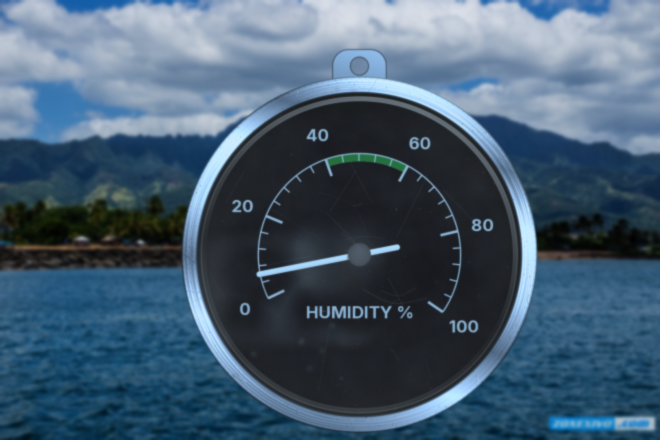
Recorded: 6 %
